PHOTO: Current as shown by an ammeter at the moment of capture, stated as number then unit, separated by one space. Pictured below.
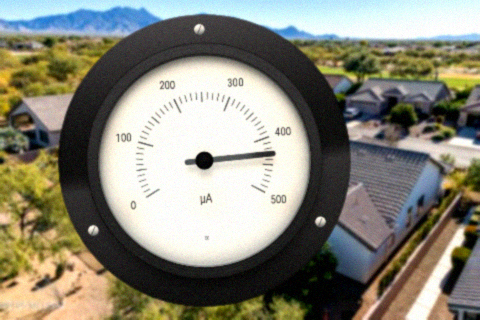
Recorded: 430 µA
